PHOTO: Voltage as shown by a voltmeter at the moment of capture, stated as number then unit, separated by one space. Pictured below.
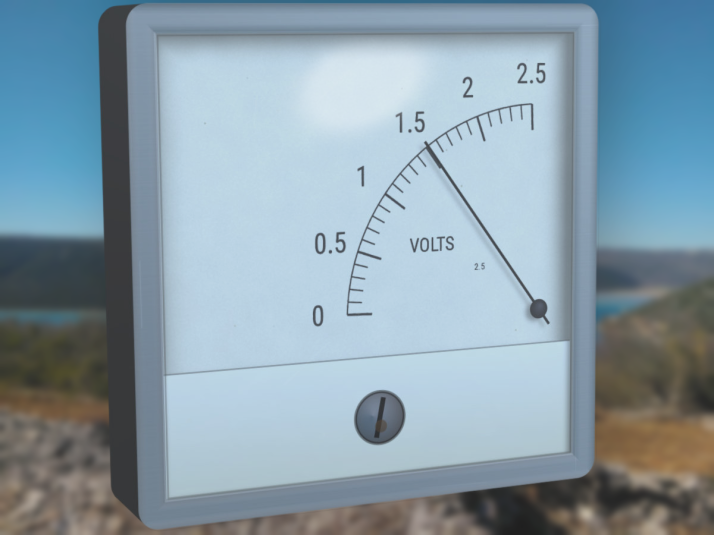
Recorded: 1.5 V
